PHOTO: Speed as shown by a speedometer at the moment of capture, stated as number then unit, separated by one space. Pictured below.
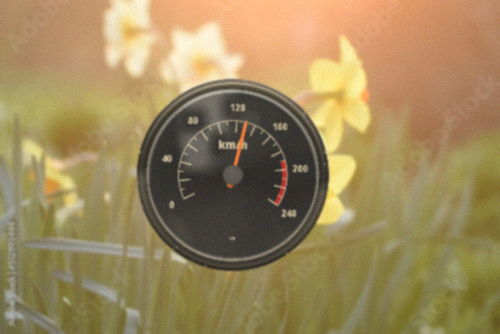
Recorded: 130 km/h
